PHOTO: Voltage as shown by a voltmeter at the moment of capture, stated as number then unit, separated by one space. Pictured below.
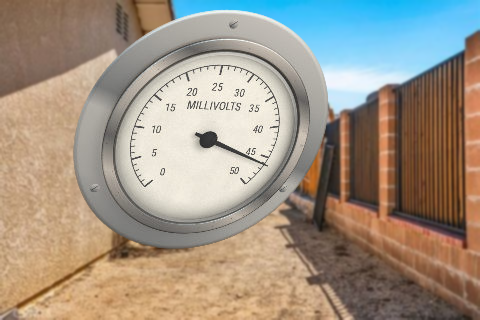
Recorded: 46 mV
